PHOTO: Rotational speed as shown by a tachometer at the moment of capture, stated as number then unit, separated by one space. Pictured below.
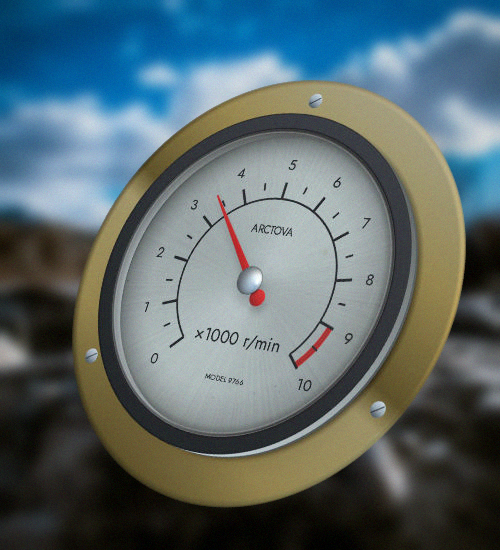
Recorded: 3500 rpm
